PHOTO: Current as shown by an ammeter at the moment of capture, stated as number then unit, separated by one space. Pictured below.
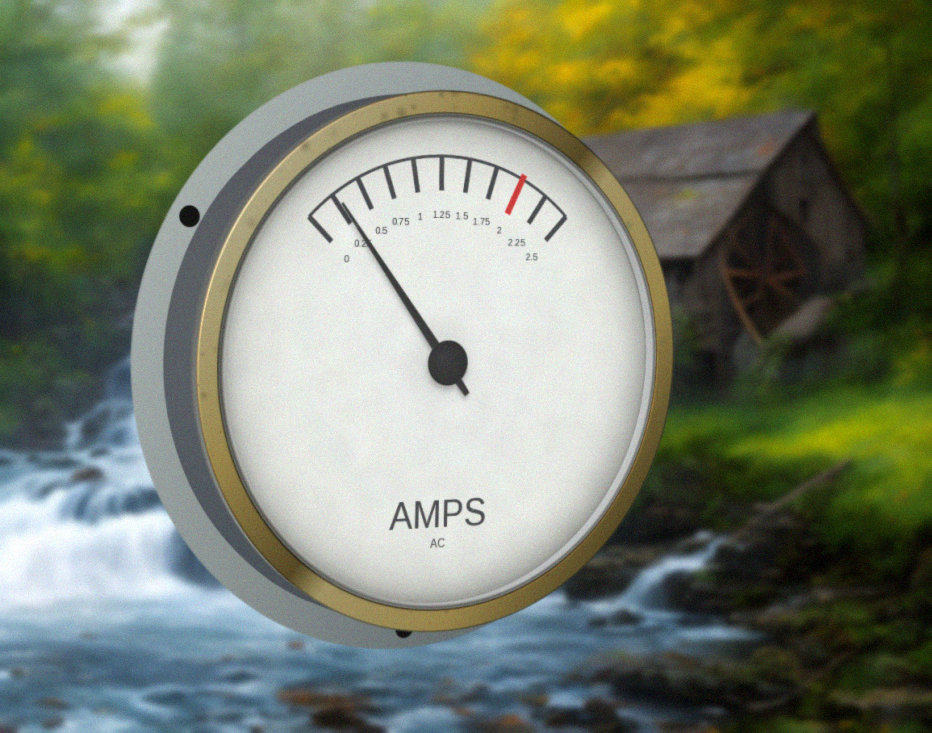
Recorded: 0.25 A
